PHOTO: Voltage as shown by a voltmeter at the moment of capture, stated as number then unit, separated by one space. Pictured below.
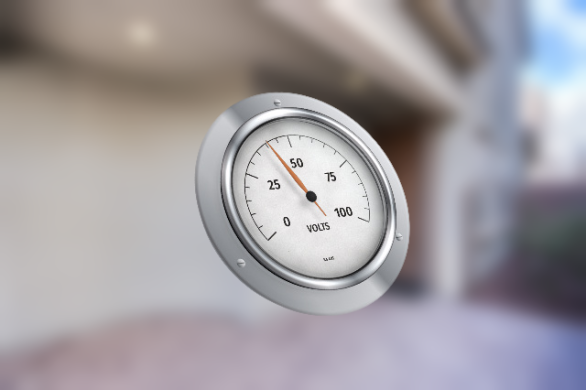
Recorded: 40 V
